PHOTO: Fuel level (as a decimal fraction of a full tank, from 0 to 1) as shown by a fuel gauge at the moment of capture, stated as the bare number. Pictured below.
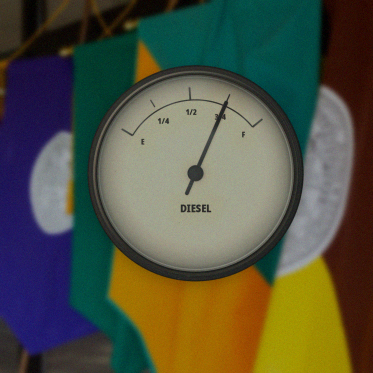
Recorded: 0.75
